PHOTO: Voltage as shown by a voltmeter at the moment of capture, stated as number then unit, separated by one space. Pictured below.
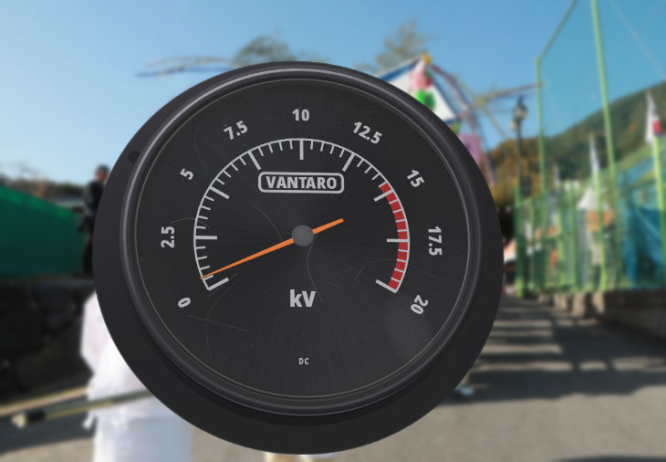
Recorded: 0.5 kV
